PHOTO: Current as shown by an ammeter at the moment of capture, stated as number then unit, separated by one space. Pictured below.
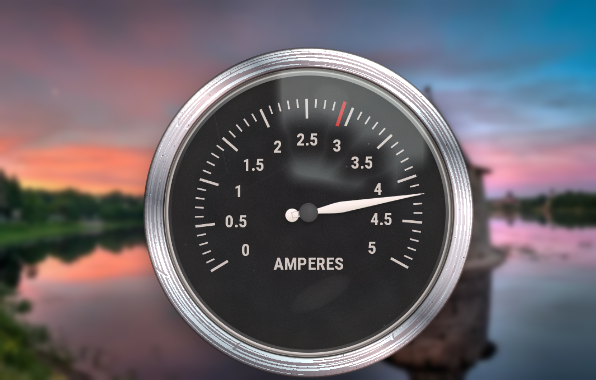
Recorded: 4.2 A
